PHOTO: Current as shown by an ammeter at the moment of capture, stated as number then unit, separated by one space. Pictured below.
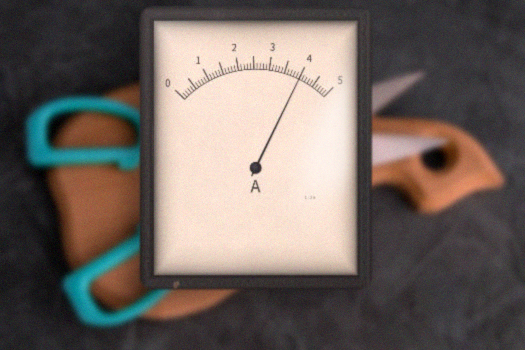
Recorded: 4 A
